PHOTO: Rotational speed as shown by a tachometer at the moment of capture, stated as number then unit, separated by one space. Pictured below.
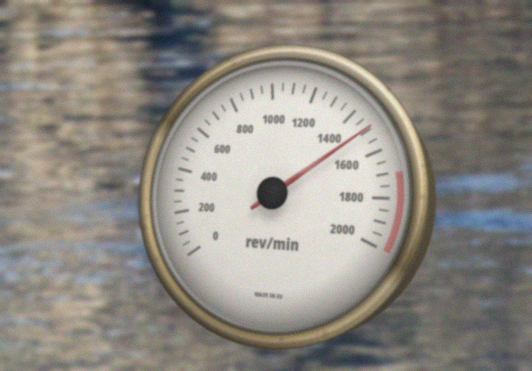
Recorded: 1500 rpm
